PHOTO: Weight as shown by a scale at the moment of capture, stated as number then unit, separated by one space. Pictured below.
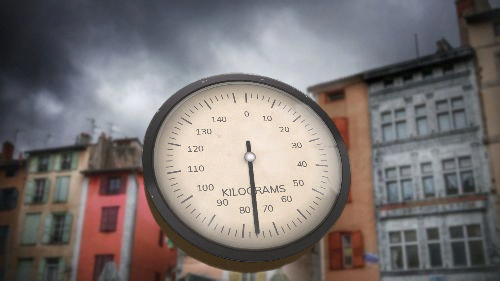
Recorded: 76 kg
